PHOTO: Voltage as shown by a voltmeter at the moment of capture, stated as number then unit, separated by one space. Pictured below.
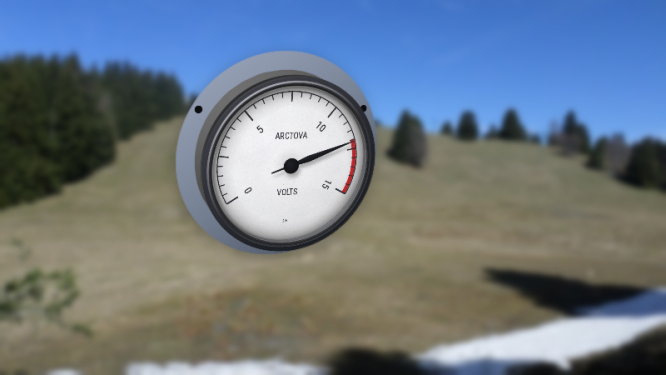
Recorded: 12 V
